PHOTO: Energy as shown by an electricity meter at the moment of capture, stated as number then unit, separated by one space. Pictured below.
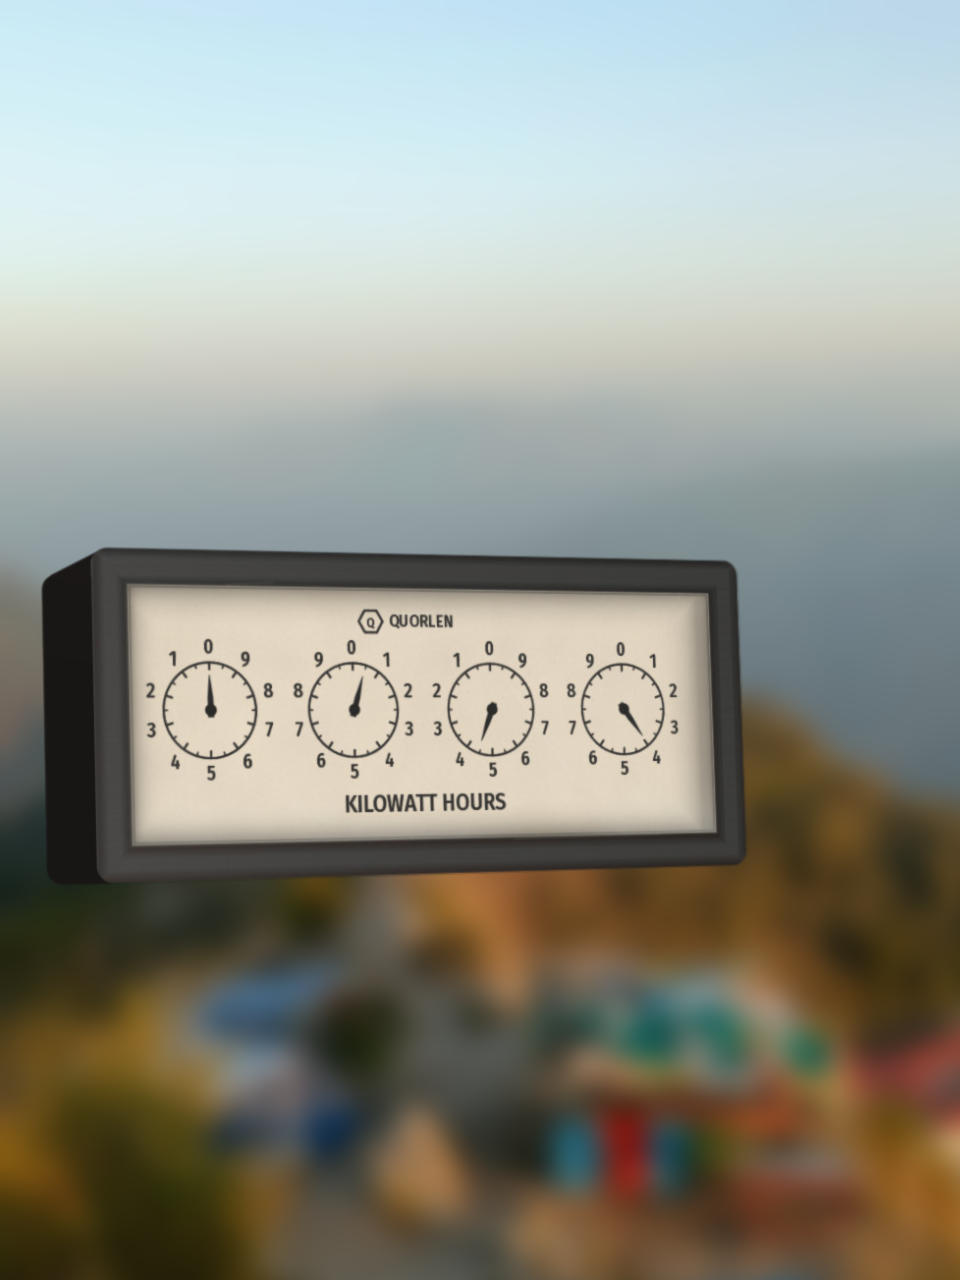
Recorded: 44 kWh
